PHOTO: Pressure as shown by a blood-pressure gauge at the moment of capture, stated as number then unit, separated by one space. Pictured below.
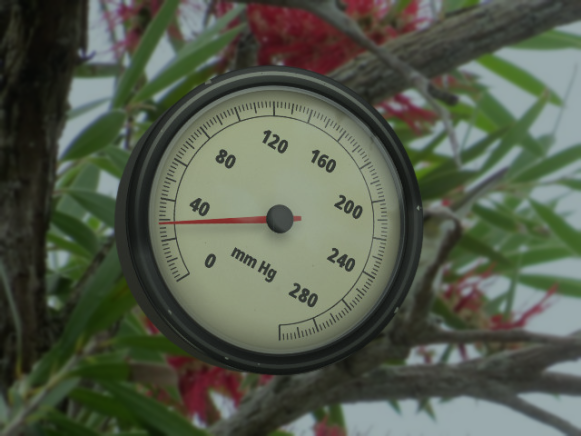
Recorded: 28 mmHg
